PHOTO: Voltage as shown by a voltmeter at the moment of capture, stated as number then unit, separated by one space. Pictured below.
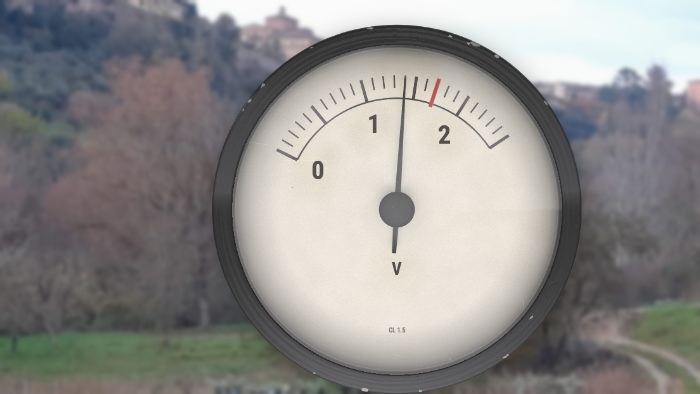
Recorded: 1.4 V
